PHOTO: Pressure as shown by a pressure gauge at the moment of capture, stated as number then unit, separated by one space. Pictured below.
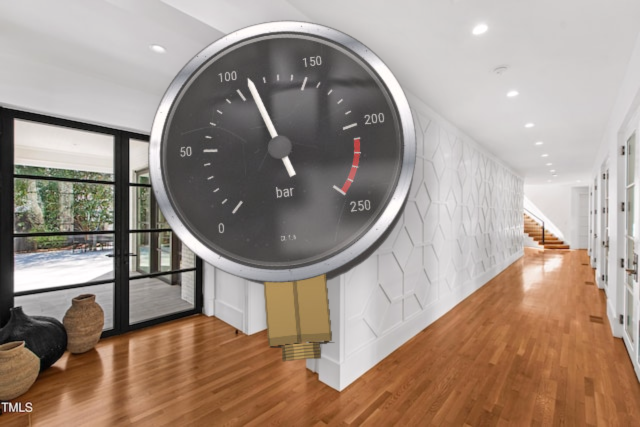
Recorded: 110 bar
